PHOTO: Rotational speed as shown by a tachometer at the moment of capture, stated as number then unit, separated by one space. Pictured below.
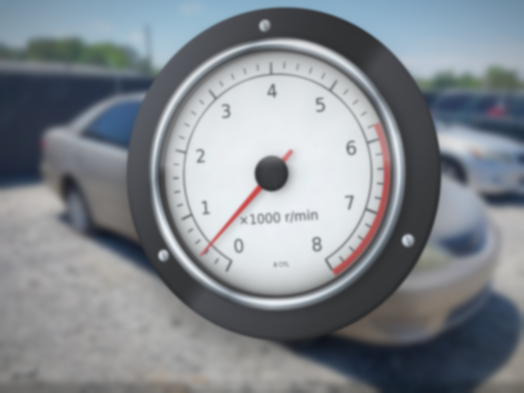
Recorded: 400 rpm
